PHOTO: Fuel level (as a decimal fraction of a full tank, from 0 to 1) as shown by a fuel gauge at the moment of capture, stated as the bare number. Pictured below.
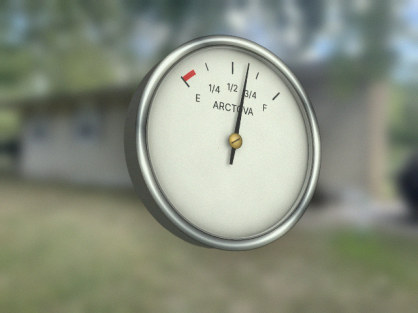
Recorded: 0.625
